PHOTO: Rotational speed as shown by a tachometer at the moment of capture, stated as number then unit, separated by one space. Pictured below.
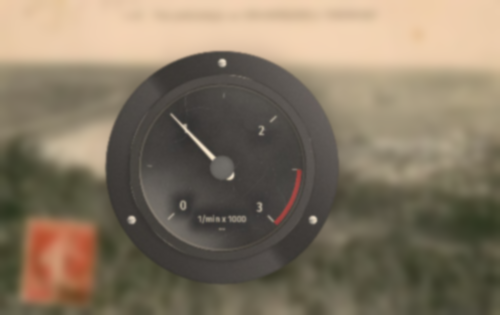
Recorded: 1000 rpm
